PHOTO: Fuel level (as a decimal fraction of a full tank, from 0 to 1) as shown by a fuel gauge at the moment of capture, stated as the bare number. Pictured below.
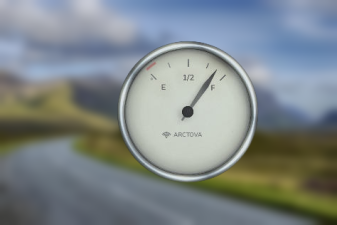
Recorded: 0.875
